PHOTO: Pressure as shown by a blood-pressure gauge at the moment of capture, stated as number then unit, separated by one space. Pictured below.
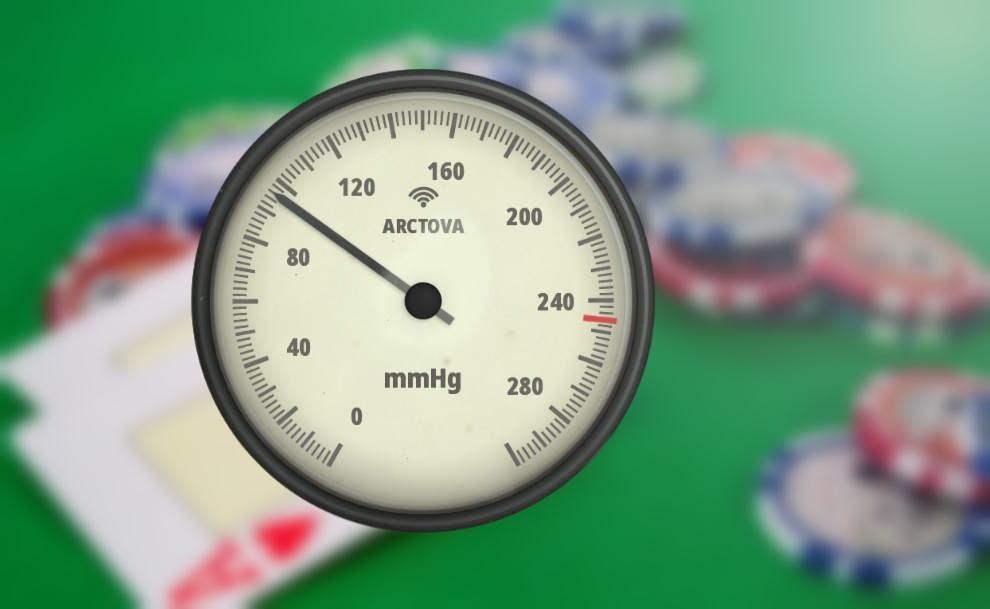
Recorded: 96 mmHg
